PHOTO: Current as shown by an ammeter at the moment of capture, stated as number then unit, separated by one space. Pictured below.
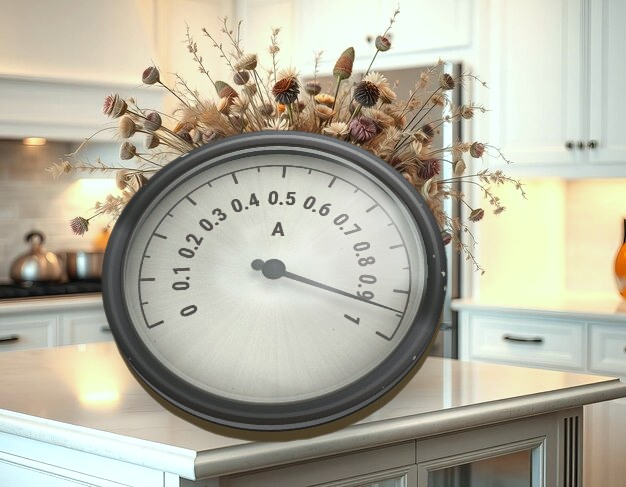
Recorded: 0.95 A
